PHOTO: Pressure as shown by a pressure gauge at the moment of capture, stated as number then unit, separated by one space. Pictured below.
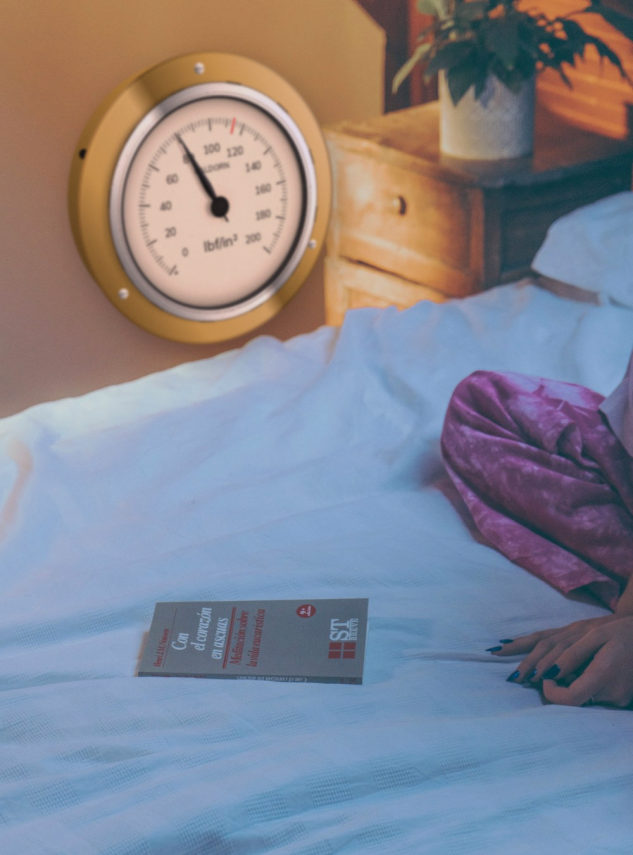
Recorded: 80 psi
